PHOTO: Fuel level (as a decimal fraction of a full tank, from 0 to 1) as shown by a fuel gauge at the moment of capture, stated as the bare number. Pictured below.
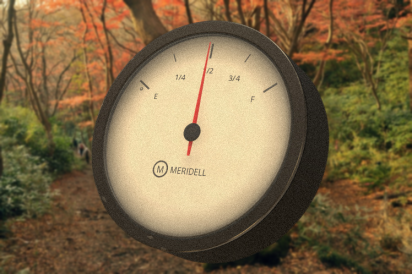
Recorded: 0.5
